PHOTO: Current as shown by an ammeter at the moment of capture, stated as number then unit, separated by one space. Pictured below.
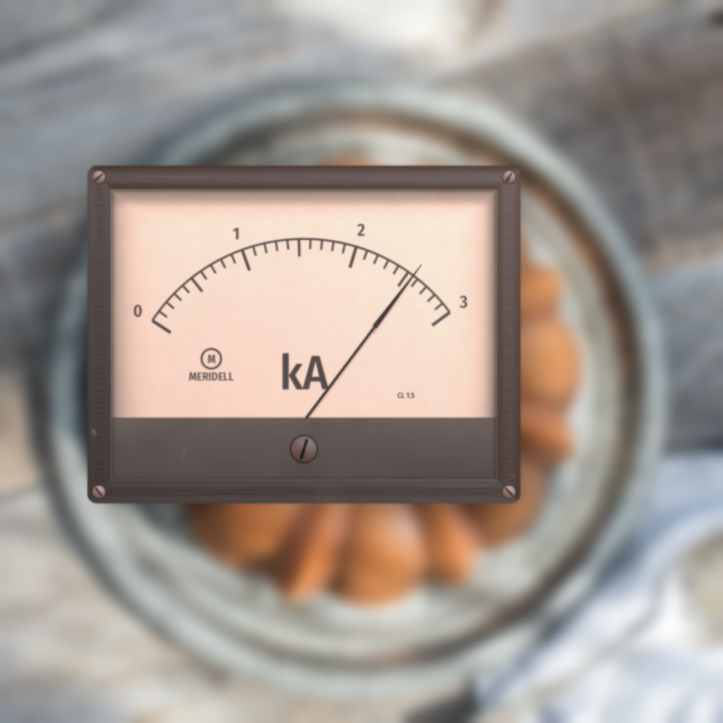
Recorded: 2.55 kA
